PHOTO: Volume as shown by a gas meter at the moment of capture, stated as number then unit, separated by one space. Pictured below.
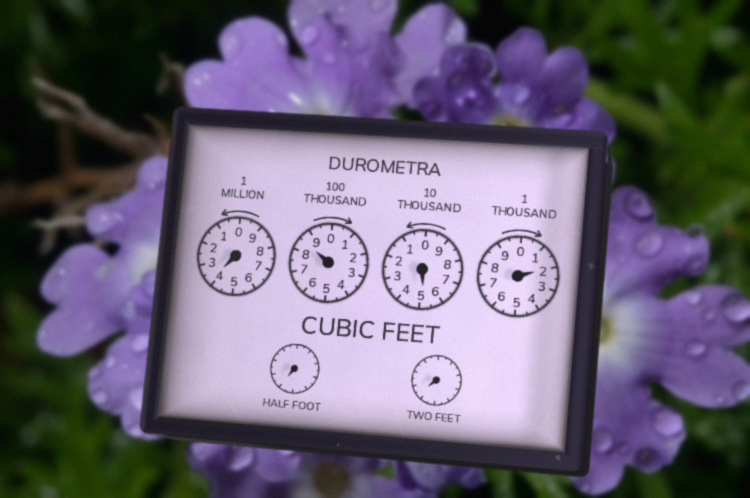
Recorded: 385200 ft³
